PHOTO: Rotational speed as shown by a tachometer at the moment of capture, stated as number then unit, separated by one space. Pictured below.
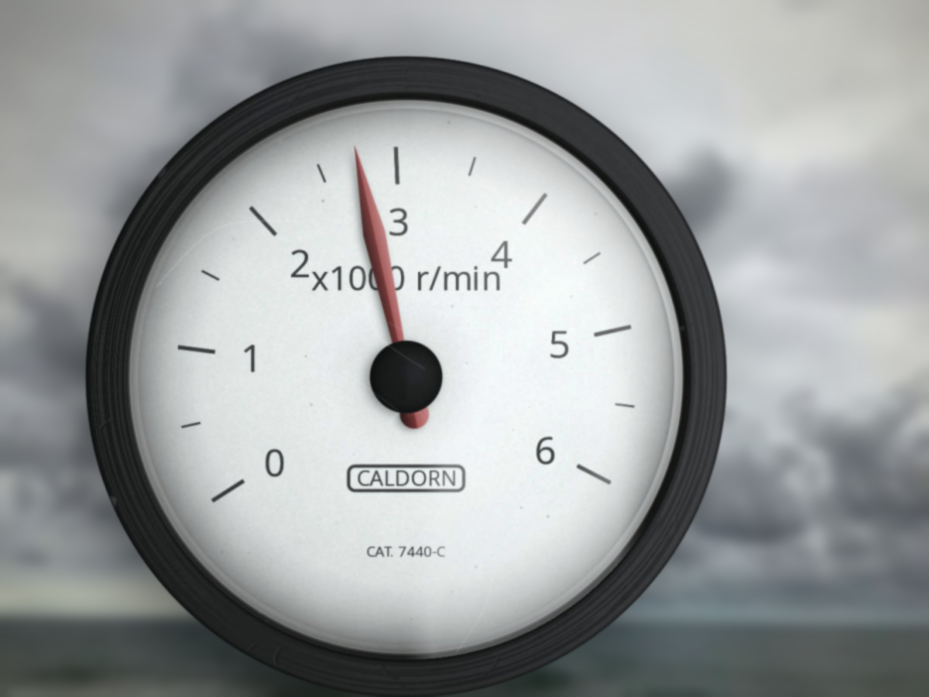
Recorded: 2750 rpm
